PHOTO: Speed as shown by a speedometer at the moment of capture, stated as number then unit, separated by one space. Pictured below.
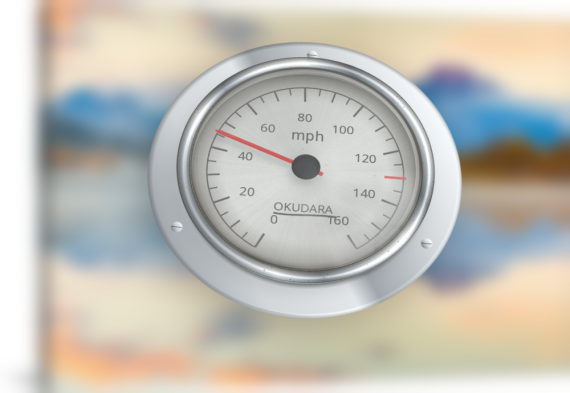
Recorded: 45 mph
